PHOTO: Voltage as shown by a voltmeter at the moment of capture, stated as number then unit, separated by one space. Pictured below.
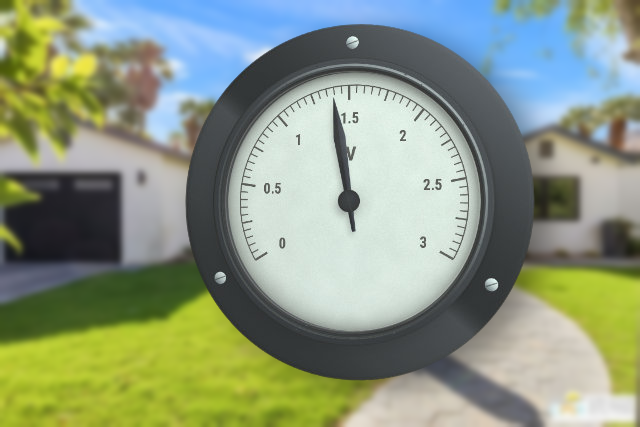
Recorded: 1.4 V
